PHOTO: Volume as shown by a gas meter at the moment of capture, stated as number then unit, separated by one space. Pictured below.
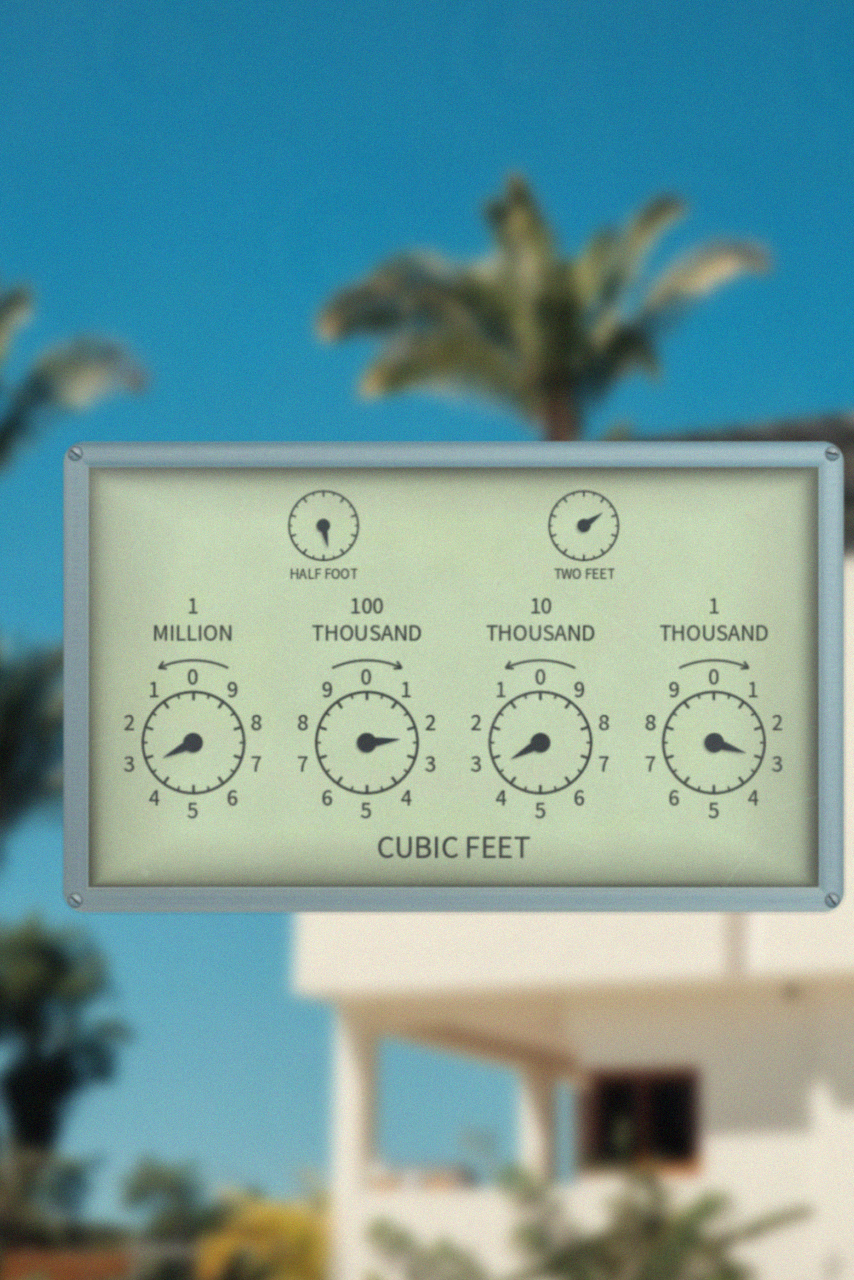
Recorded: 323300 ft³
